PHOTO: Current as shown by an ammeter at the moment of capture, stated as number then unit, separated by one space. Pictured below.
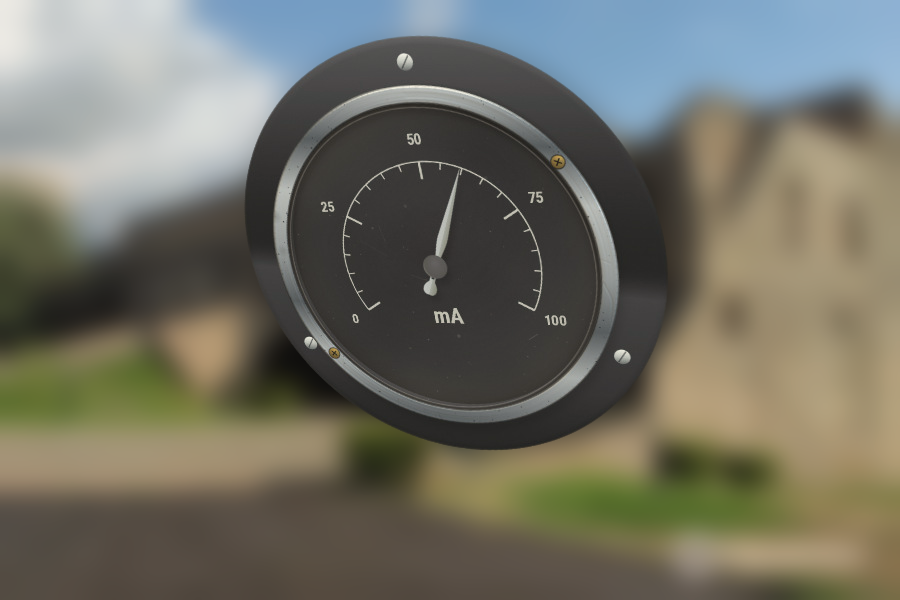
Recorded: 60 mA
